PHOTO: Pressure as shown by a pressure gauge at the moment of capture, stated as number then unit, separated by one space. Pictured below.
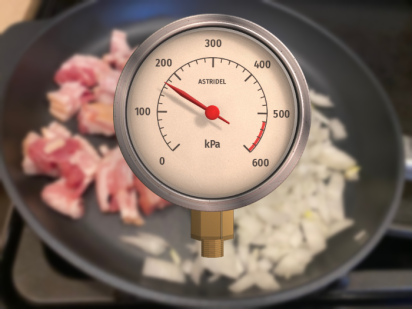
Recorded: 170 kPa
